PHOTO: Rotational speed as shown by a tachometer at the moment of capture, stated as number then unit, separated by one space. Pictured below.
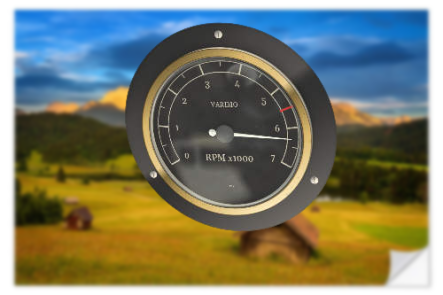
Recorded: 6250 rpm
